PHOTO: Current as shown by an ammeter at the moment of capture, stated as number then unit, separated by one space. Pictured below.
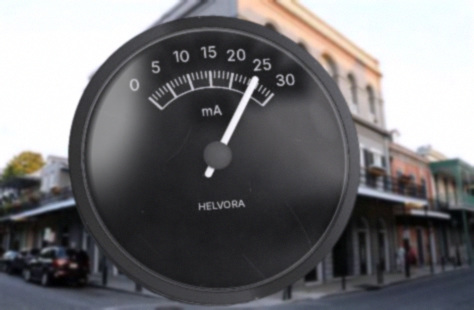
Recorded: 25 mA
